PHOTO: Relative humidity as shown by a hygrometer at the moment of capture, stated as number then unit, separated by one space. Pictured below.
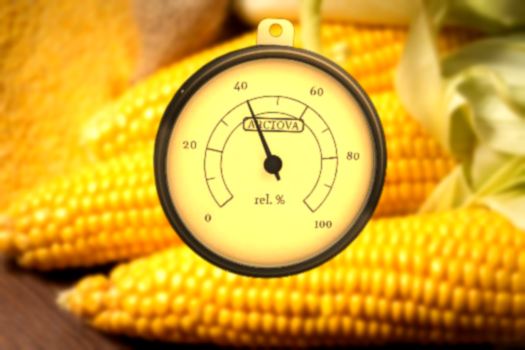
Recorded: 40 %
